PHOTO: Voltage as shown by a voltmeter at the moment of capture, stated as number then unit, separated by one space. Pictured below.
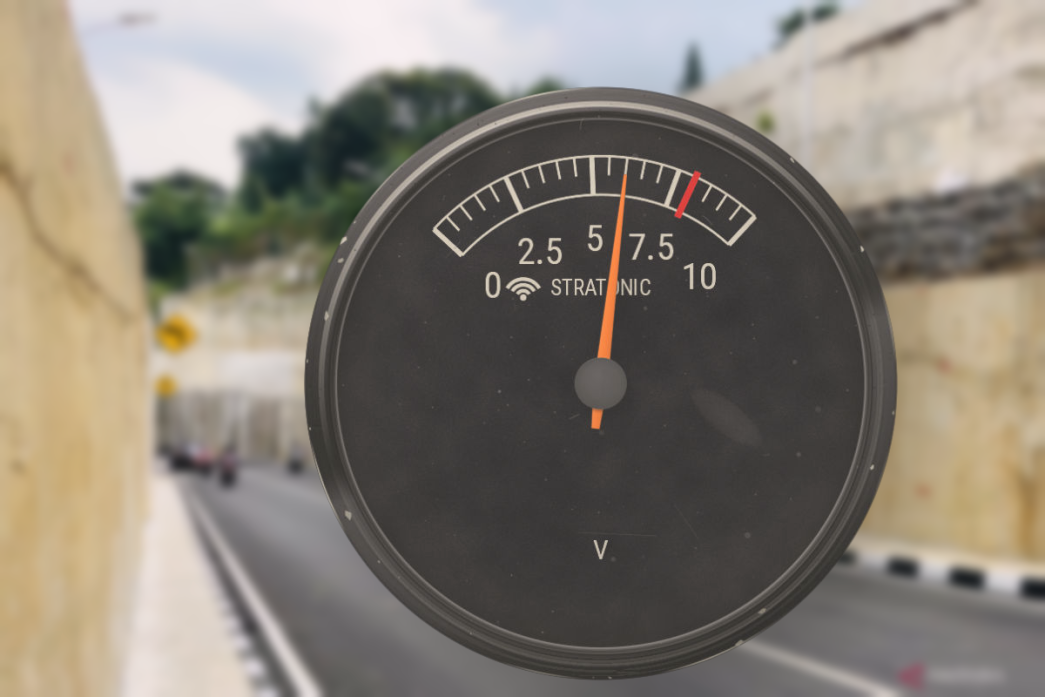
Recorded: 6 V
